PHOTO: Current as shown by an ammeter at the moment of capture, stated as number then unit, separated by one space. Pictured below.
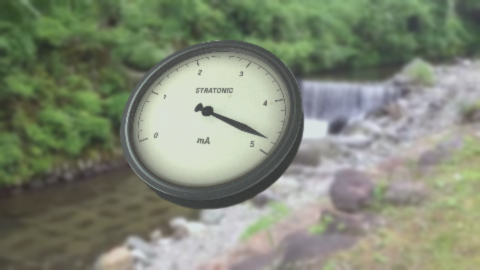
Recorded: 4.8 mA
